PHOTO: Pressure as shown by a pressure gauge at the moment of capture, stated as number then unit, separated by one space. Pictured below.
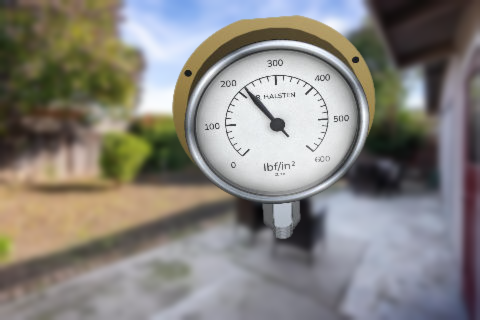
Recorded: 220 psi
